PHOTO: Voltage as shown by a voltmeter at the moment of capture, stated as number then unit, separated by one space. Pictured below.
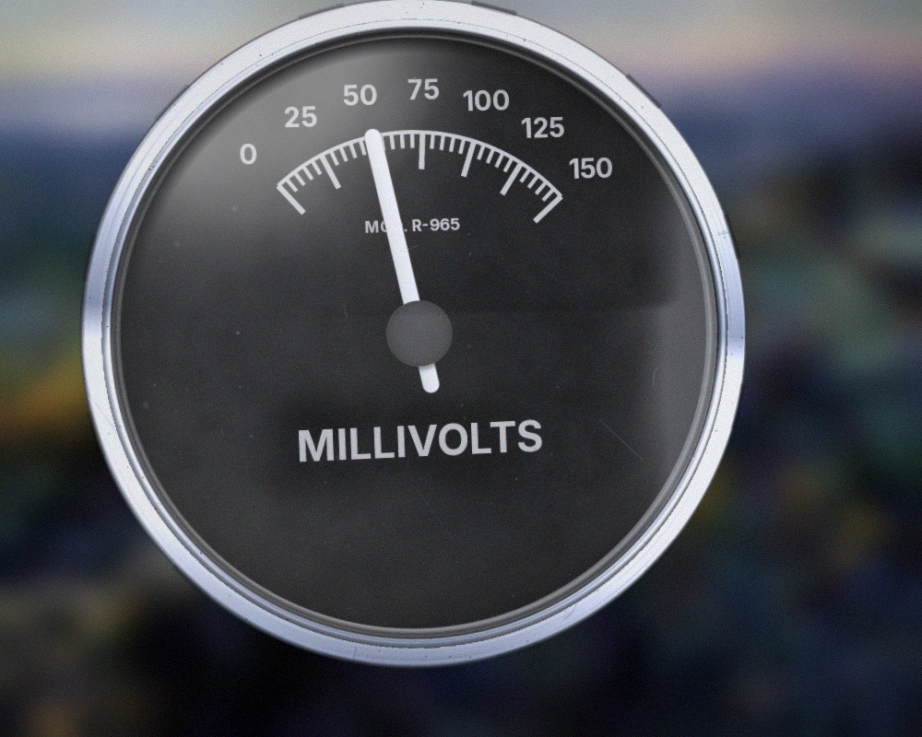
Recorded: 50 mV
